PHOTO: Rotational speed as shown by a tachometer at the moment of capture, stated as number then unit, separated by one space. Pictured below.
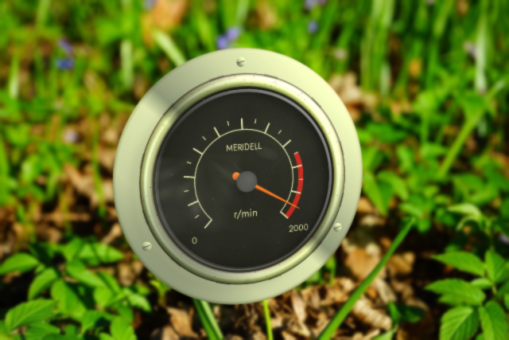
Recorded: 1900 rpm
